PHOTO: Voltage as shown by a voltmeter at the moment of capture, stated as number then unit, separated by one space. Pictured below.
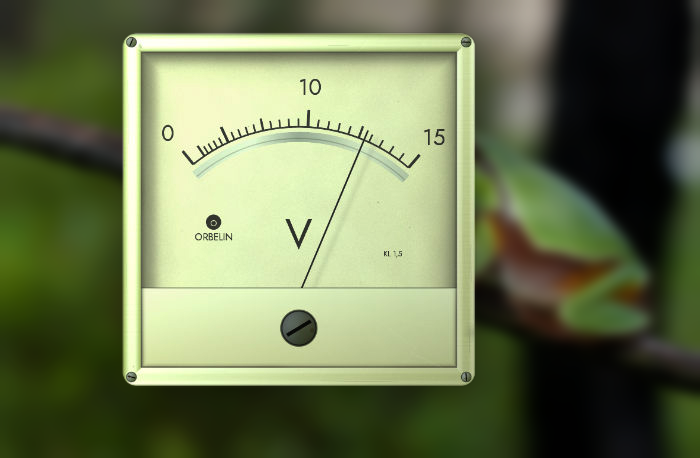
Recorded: 12.75 V
